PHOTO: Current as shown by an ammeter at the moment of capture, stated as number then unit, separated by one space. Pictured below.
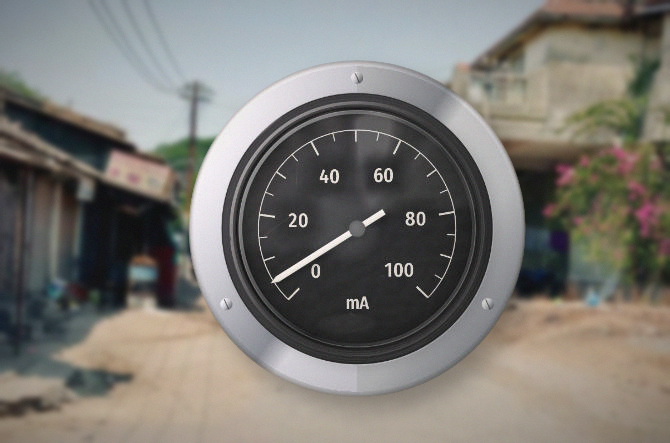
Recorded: 5 mA
